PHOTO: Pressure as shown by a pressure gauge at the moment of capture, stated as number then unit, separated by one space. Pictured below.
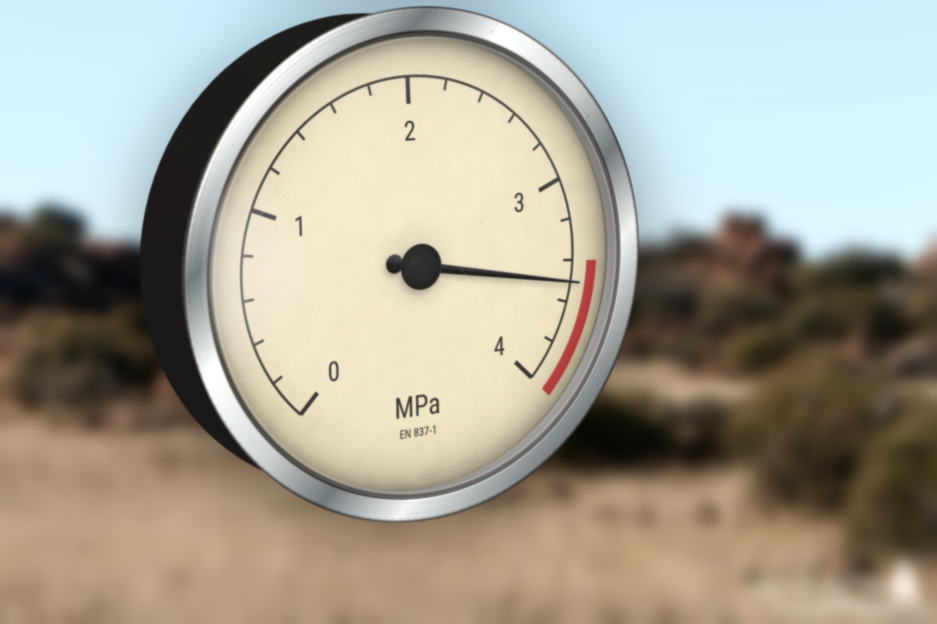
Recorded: 3.5 MPa
